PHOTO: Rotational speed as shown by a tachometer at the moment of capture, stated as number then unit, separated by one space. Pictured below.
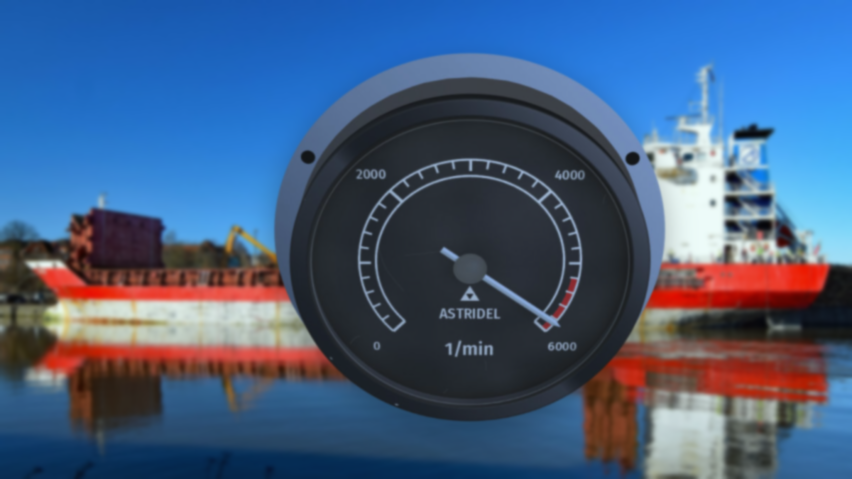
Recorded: 5800 rpm
